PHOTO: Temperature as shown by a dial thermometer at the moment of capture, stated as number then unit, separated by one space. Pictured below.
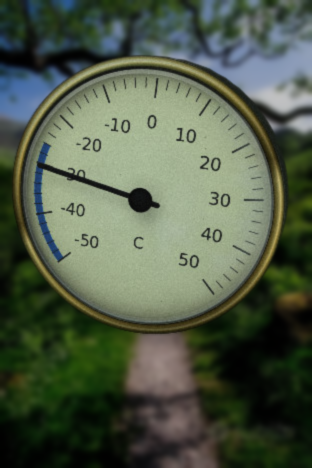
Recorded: -30 °C
